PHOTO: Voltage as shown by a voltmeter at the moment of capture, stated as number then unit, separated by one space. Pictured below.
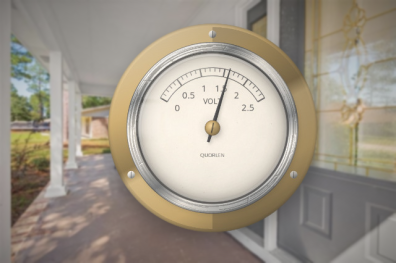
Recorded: 1.6 V
